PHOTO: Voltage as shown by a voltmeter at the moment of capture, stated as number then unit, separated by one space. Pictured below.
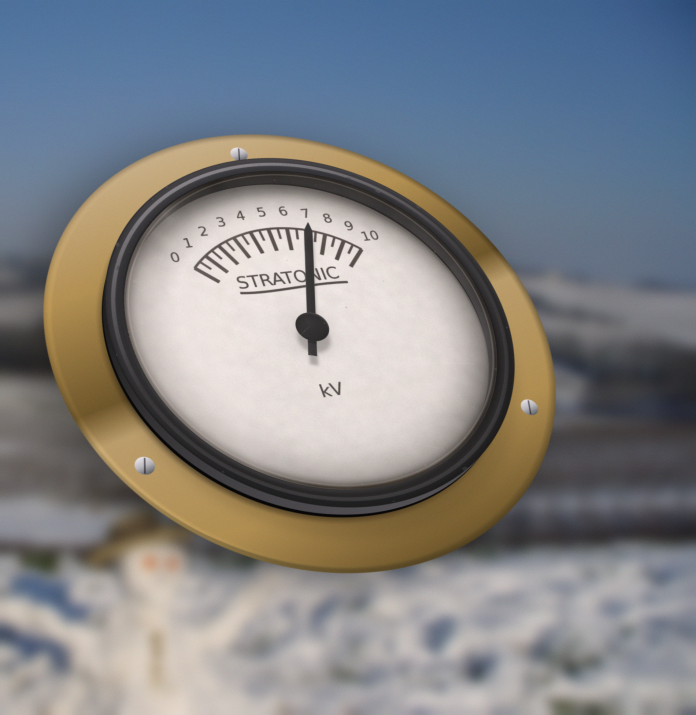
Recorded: 7 kV
